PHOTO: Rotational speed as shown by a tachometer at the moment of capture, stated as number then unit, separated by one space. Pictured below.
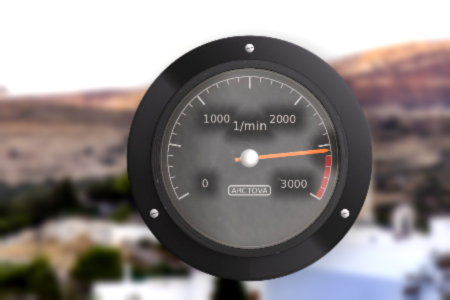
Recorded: 2550 rpm
